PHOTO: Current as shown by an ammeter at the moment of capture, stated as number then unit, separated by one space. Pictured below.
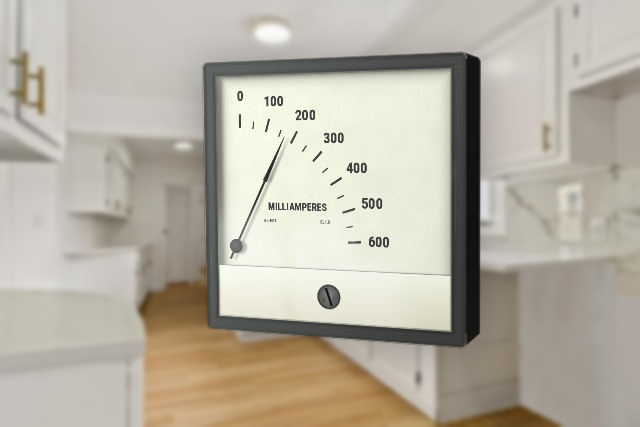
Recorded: 175 mA
